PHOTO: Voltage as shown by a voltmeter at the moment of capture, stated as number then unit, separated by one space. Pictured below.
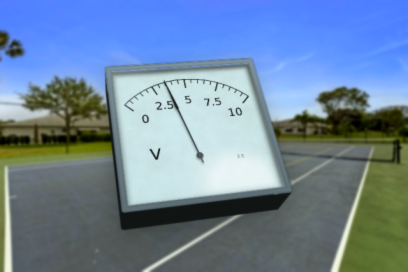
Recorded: 3.5 V
